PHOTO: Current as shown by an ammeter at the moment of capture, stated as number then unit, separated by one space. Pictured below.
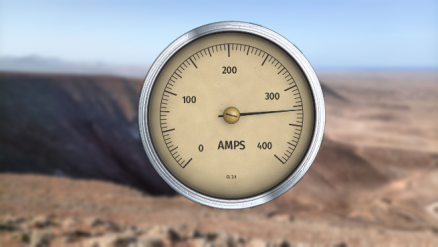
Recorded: 330 A
